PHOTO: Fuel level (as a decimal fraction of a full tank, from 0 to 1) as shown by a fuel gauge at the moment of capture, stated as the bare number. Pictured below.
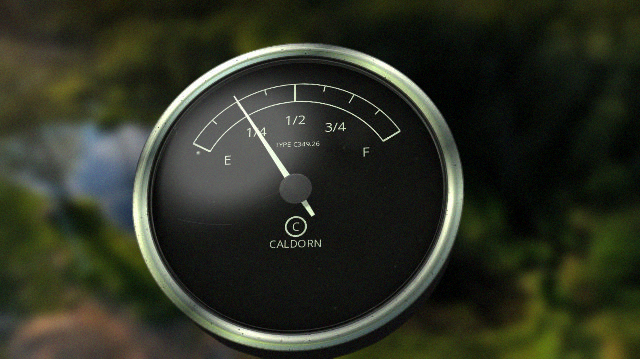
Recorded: 0.25
